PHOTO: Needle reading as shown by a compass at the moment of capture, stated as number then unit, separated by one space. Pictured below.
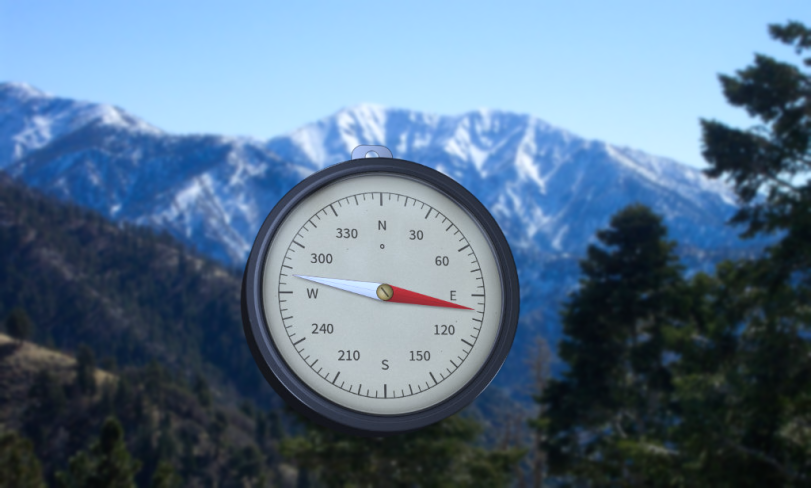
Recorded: 100 °
